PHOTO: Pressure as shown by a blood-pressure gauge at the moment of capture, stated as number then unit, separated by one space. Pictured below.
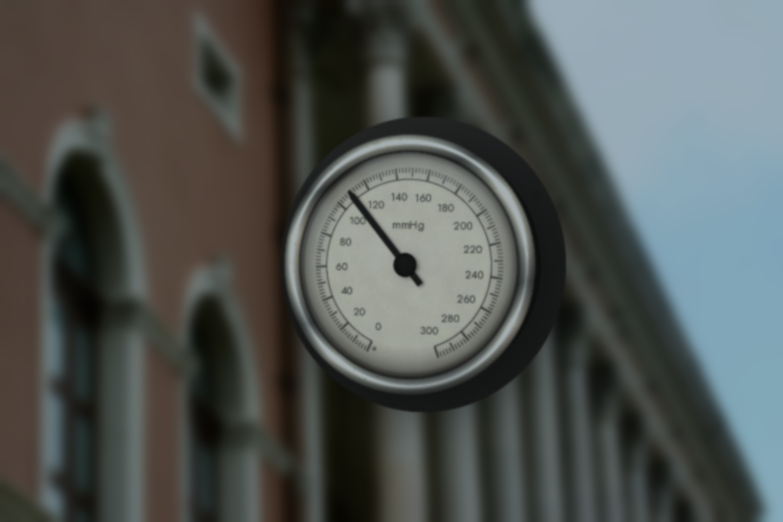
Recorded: 110 mmHg
